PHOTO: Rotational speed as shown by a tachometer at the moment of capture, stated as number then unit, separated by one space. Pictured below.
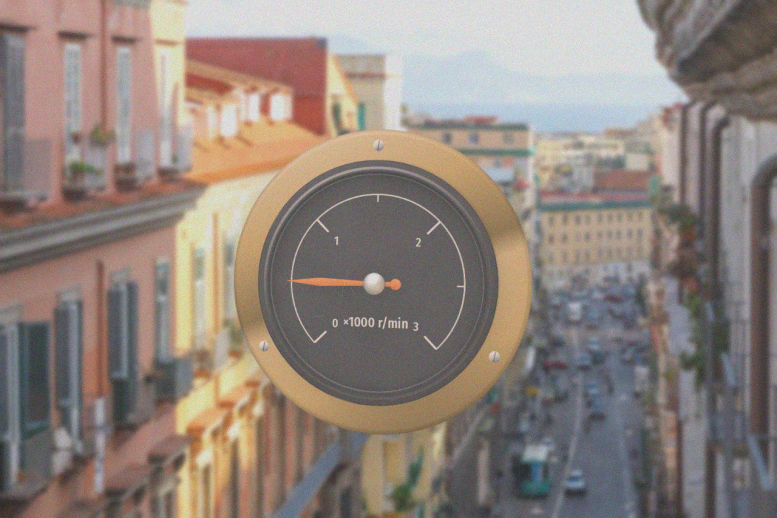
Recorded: 500 rpm
